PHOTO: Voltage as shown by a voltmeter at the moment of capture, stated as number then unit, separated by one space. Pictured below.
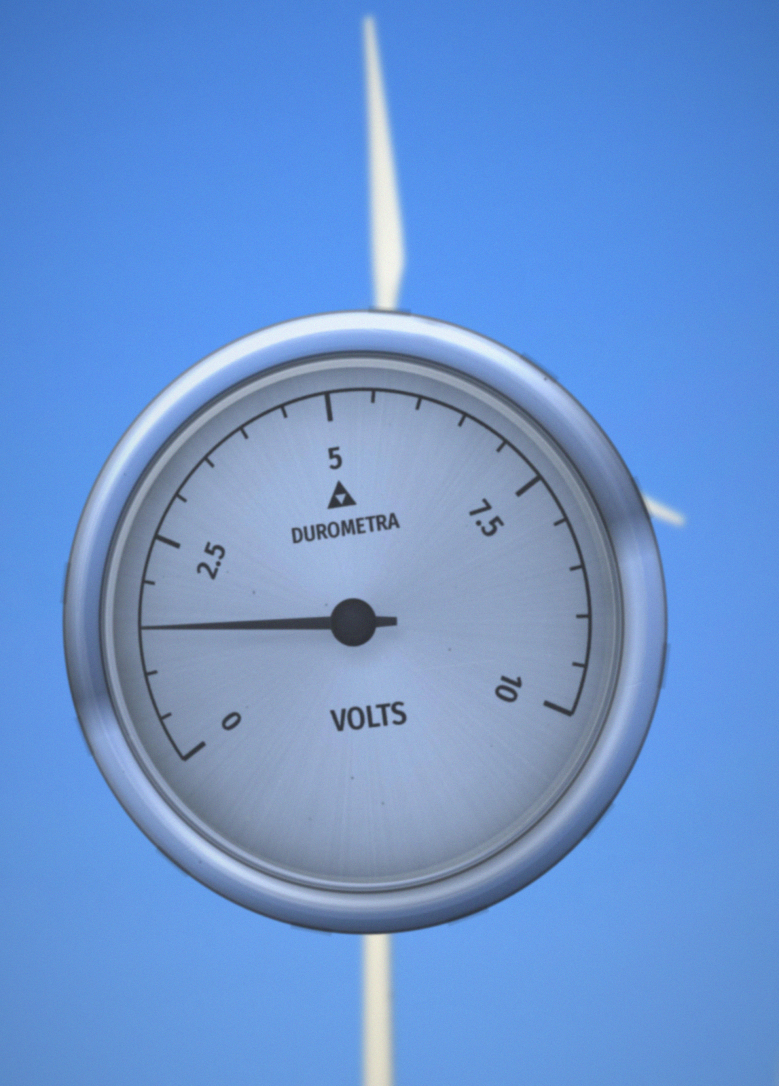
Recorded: 1.5 V
